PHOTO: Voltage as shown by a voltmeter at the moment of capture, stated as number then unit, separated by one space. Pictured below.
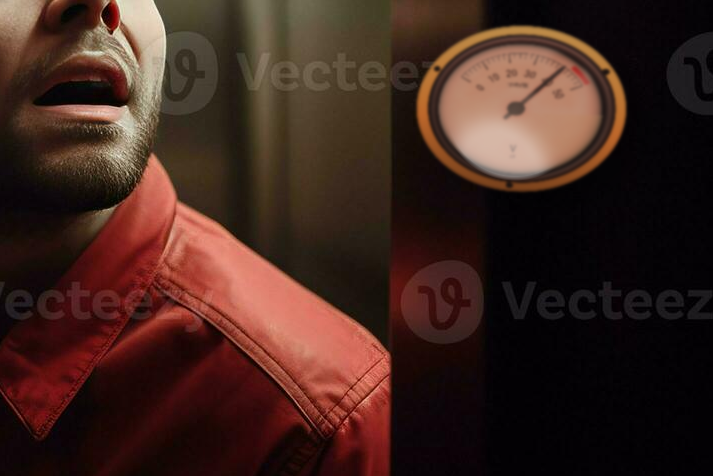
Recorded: 40 V
